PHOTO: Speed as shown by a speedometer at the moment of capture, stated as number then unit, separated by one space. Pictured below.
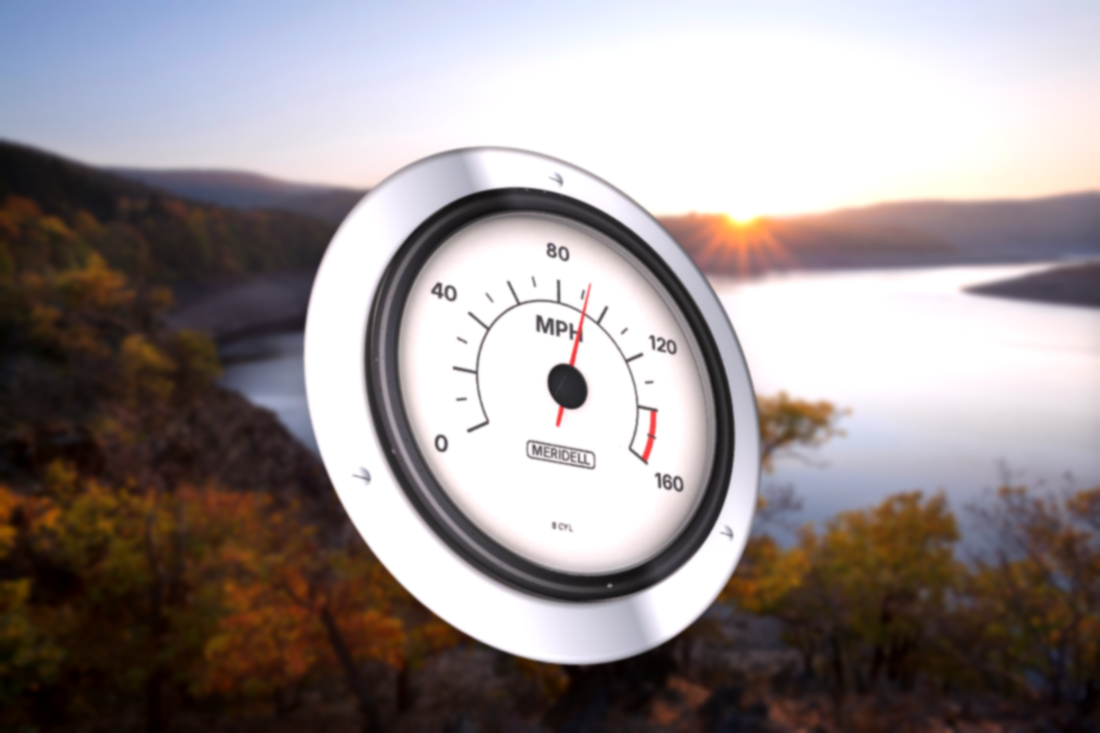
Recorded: 90 mph
